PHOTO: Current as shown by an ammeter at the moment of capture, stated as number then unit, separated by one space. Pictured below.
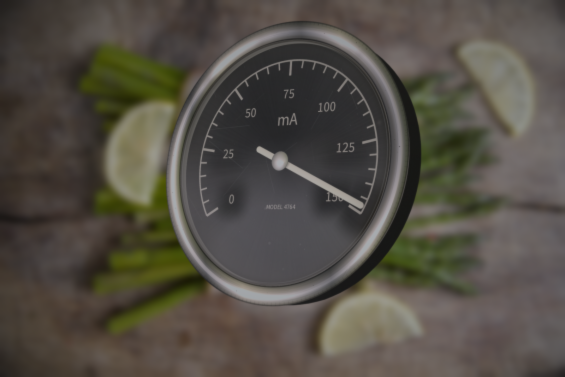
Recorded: 147.5 mA
